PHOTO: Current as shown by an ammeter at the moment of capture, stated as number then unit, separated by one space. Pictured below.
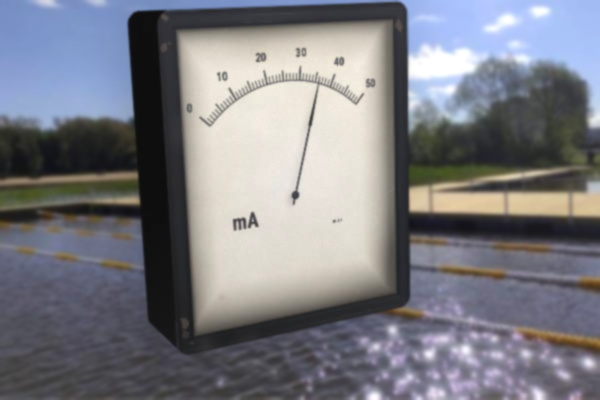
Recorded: 35 mA
